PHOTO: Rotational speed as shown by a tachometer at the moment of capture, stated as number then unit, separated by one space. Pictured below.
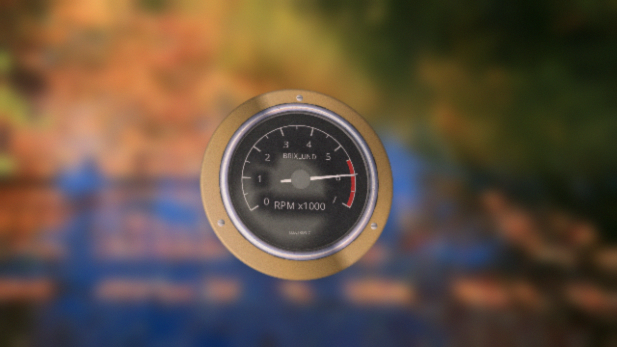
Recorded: 6000 rpm
